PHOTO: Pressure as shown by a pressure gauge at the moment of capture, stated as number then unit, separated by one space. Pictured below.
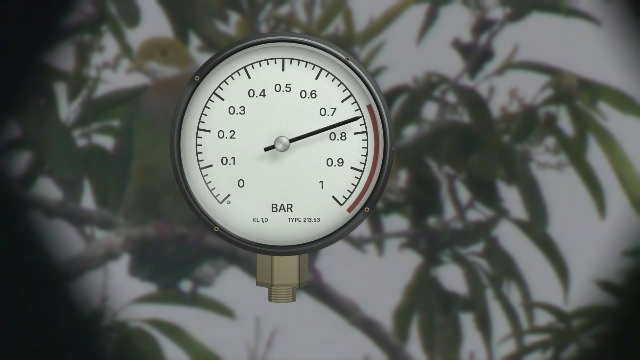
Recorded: 0.76 bar
